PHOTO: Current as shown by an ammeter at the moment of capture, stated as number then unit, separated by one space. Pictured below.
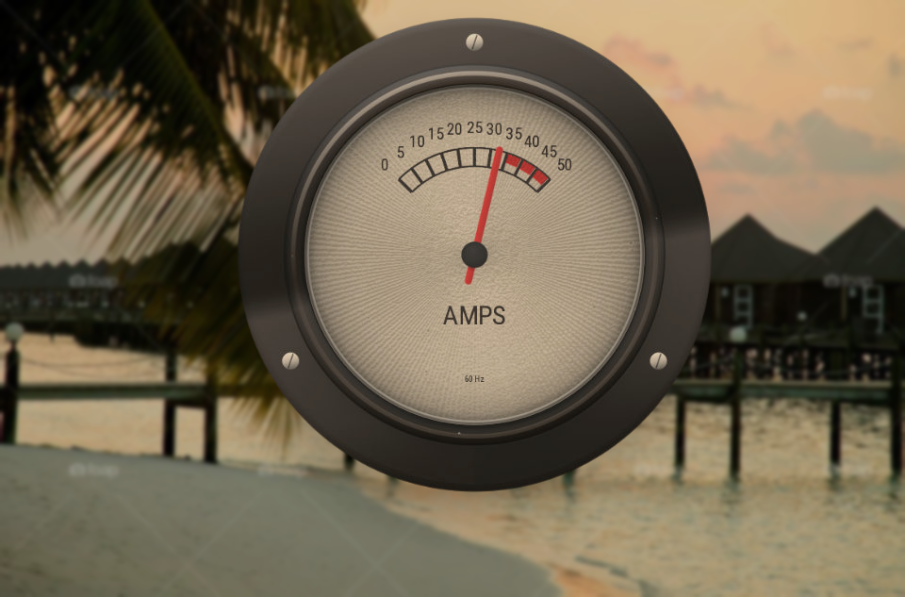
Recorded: 32.5 A
